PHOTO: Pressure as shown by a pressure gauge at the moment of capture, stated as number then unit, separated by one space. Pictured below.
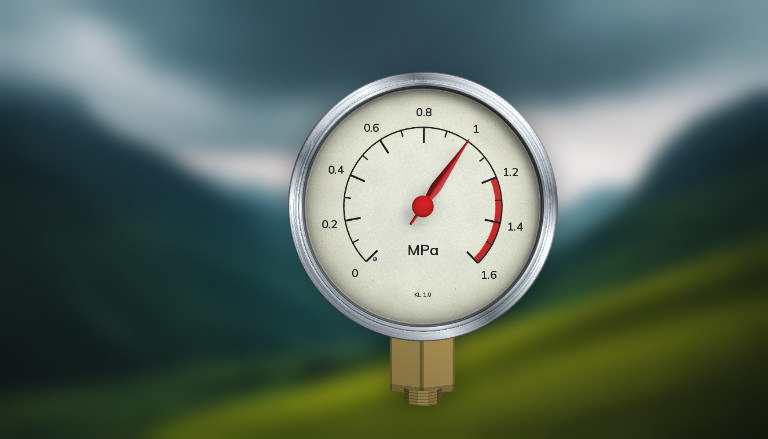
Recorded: 1 MPa
